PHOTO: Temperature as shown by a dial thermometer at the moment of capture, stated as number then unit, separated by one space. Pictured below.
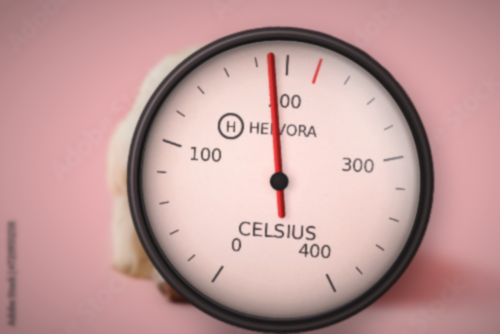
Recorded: 190 °C
